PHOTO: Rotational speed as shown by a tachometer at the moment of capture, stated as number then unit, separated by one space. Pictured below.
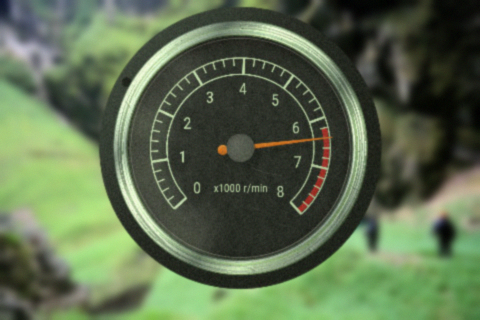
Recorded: 6400 rpm
